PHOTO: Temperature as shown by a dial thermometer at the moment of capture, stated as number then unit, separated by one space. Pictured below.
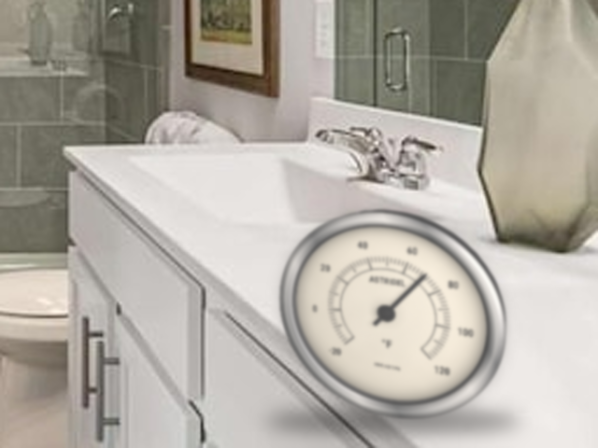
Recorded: 70 °F
